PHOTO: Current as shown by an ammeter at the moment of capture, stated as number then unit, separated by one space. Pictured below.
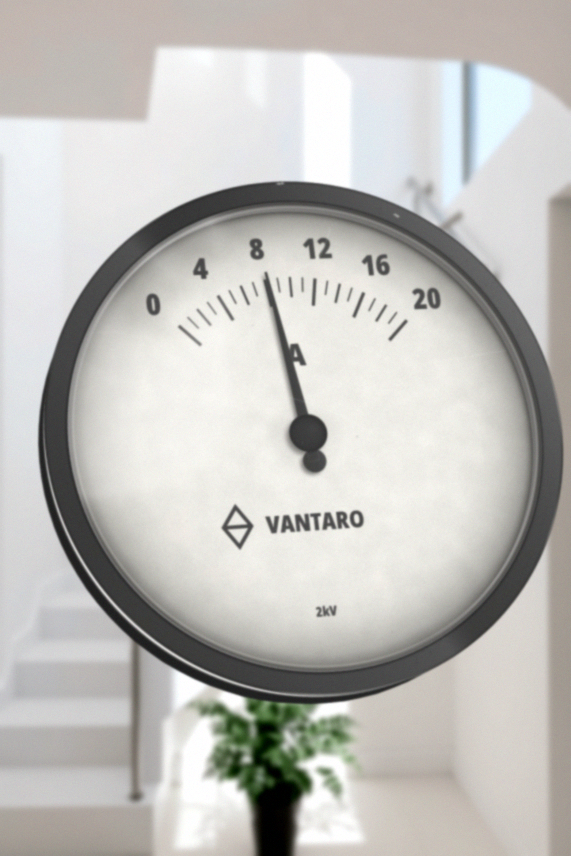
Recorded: 8 A
